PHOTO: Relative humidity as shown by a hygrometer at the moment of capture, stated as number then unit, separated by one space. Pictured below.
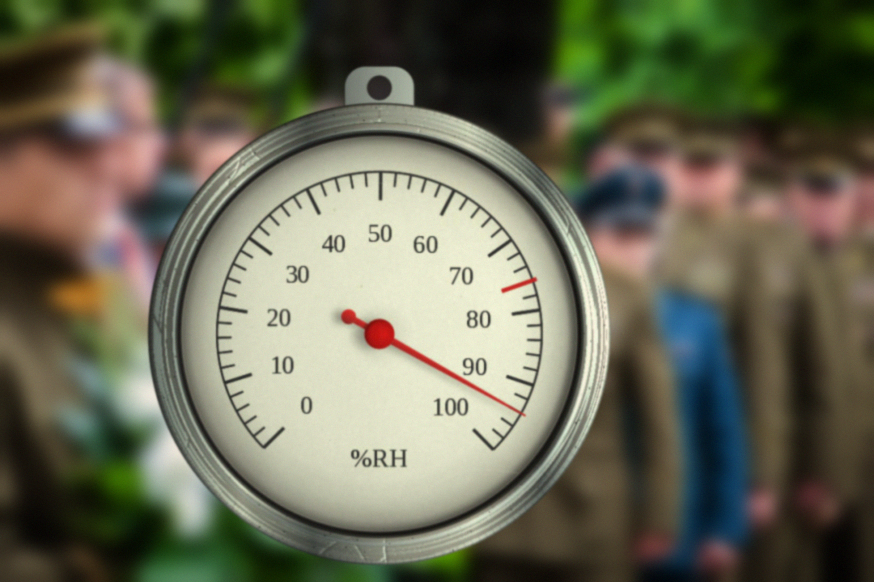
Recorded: 94 %
